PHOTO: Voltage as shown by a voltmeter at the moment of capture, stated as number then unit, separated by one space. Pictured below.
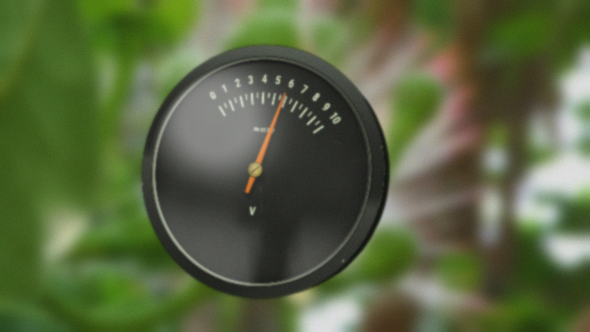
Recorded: 6 V
